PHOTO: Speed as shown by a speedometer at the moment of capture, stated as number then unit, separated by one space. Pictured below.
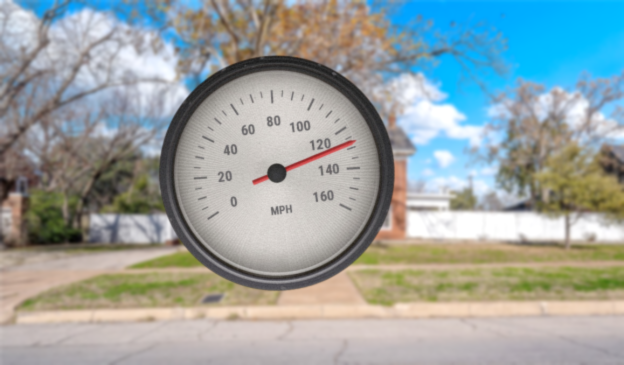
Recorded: 127.5 mph
